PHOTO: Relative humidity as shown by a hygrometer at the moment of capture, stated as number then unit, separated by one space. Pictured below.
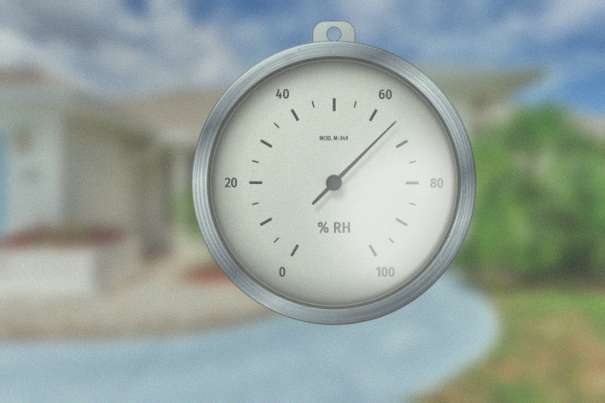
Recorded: 65 %
